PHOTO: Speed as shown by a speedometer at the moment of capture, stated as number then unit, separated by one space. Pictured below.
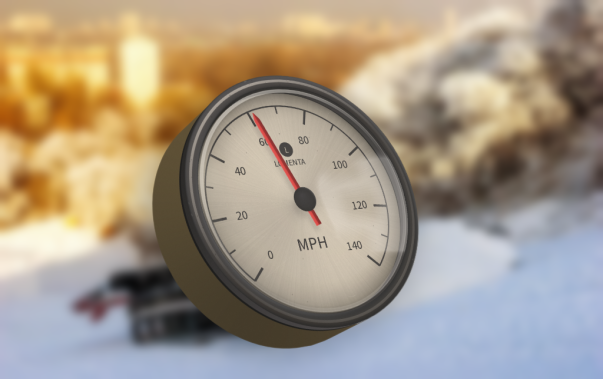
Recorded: 60 mph
